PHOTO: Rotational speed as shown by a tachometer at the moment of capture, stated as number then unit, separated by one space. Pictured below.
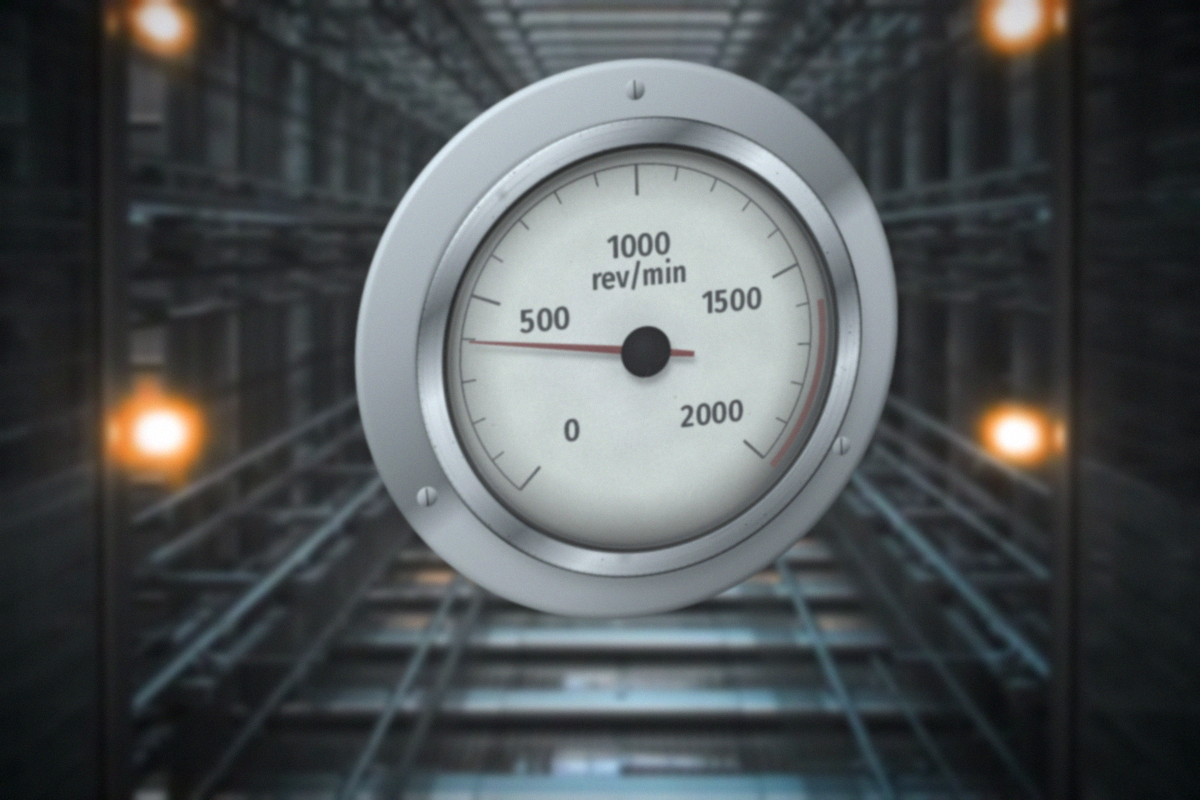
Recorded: 400 rpm
